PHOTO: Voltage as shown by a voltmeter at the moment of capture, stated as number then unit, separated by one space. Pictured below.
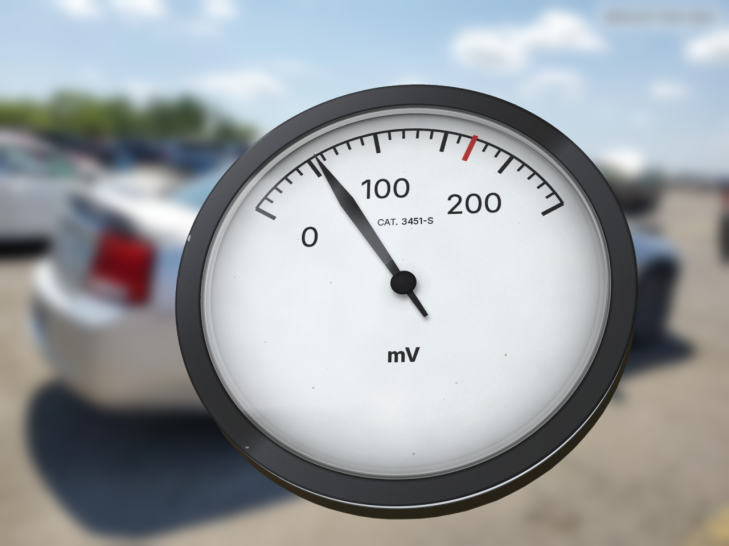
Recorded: 55 mV
